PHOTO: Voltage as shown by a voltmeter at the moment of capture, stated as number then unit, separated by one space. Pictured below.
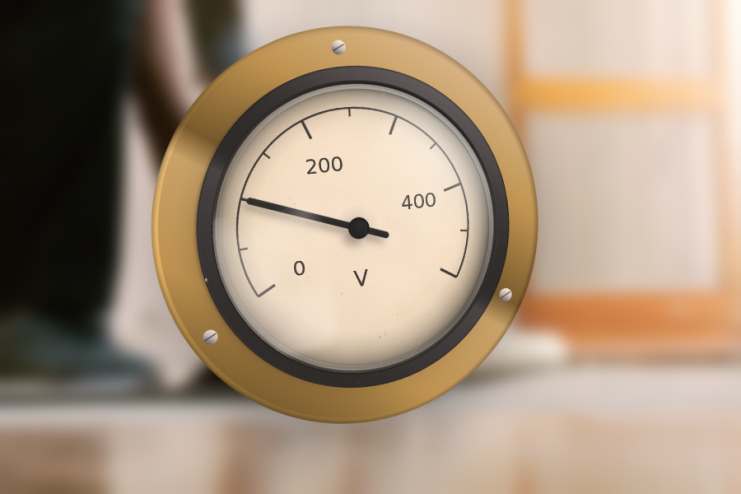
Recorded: 100 V
